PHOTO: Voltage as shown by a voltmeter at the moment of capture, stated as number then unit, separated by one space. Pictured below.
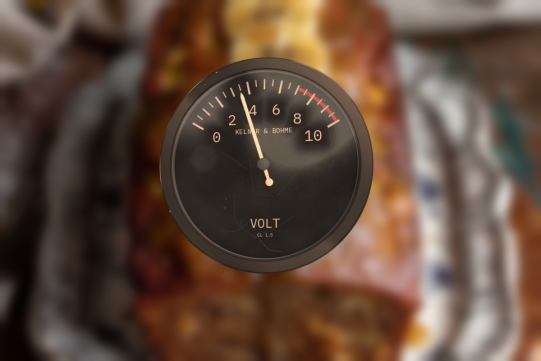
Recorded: 3.5 V
